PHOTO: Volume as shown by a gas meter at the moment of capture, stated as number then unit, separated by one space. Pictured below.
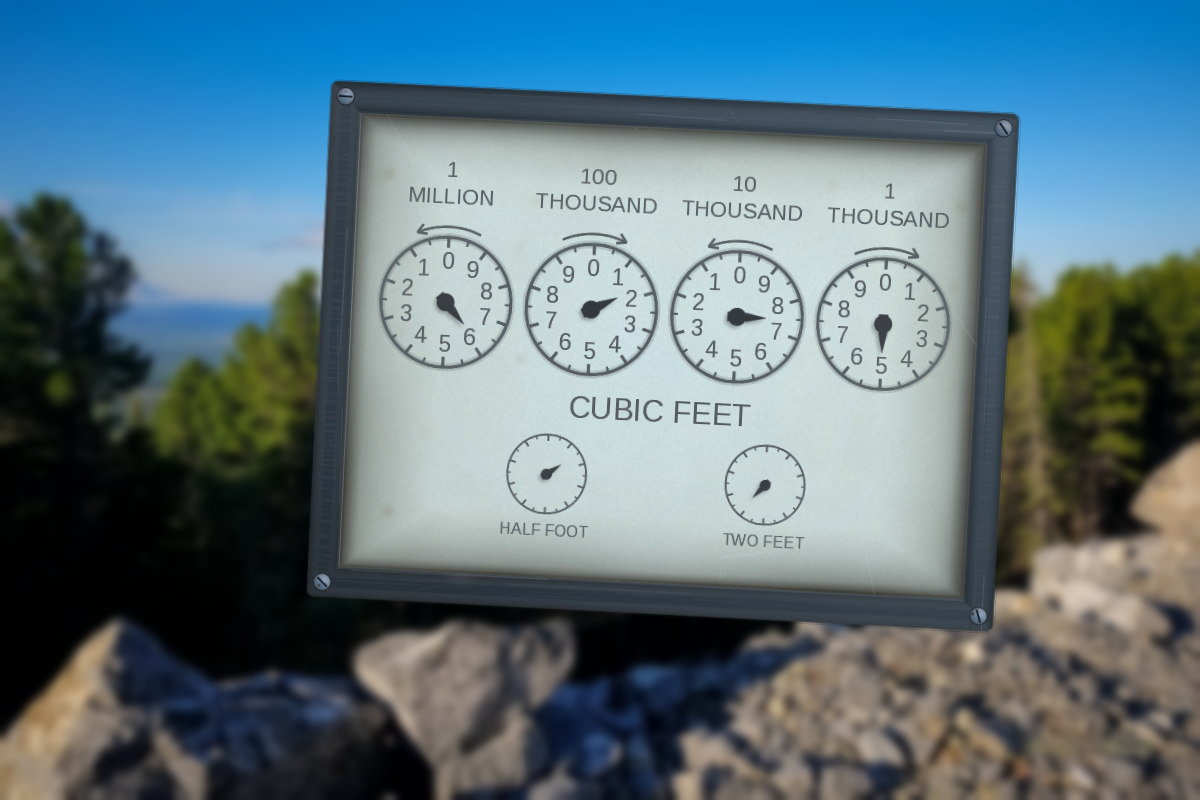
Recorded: 617500 ft³
